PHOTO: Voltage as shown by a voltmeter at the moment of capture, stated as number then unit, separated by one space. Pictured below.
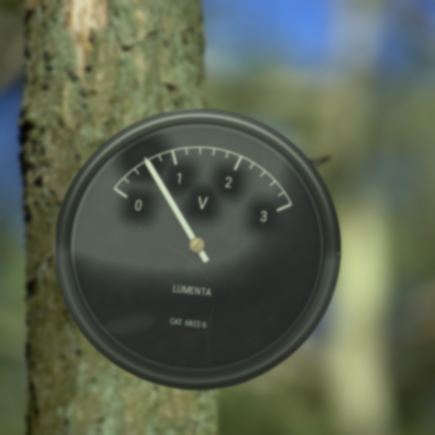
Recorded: 0.6 V
